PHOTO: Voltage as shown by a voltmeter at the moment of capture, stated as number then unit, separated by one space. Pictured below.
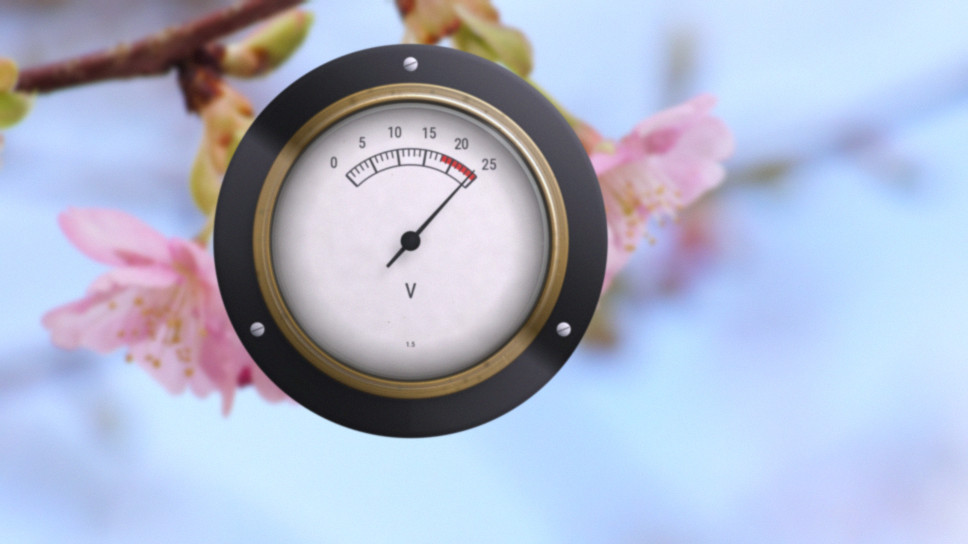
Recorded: 24 V
